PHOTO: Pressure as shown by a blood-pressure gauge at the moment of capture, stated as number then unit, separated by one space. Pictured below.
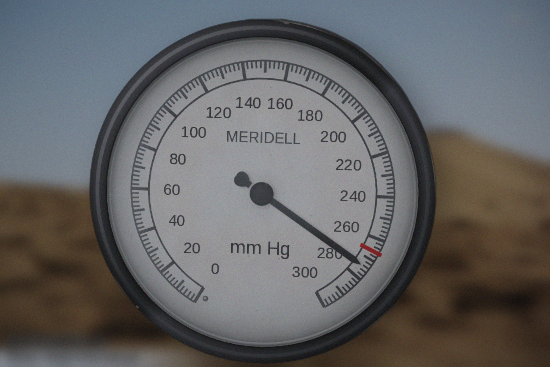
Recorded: 274 mmHg
